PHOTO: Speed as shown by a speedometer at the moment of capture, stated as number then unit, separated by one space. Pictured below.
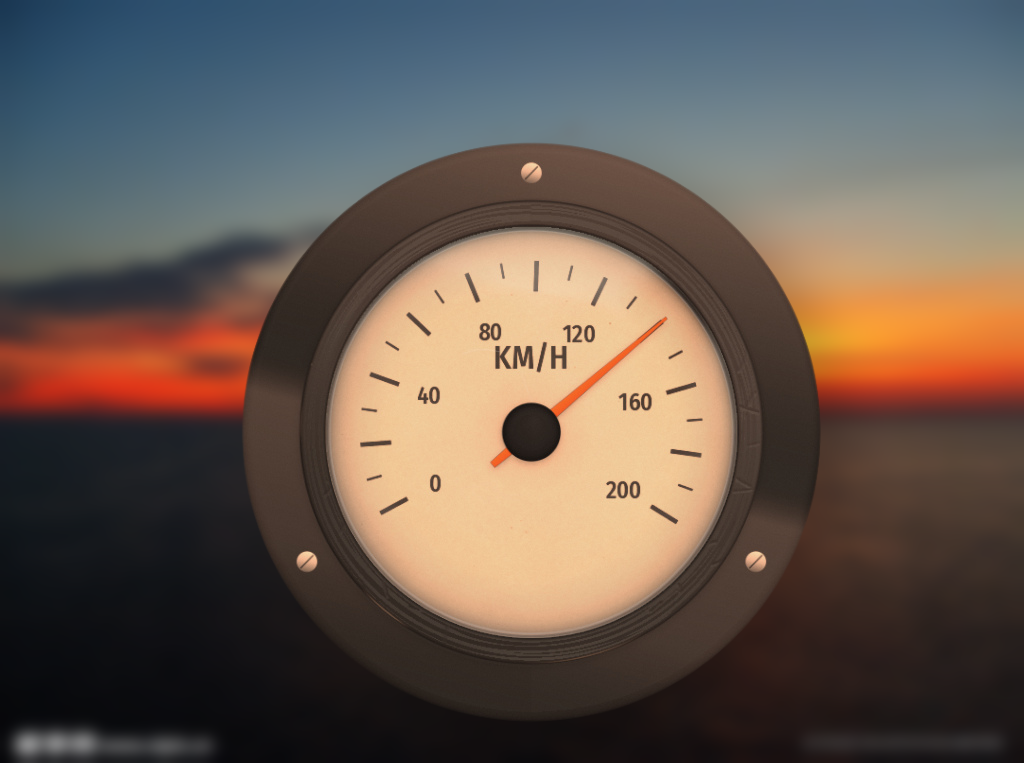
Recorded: 140 km/h
